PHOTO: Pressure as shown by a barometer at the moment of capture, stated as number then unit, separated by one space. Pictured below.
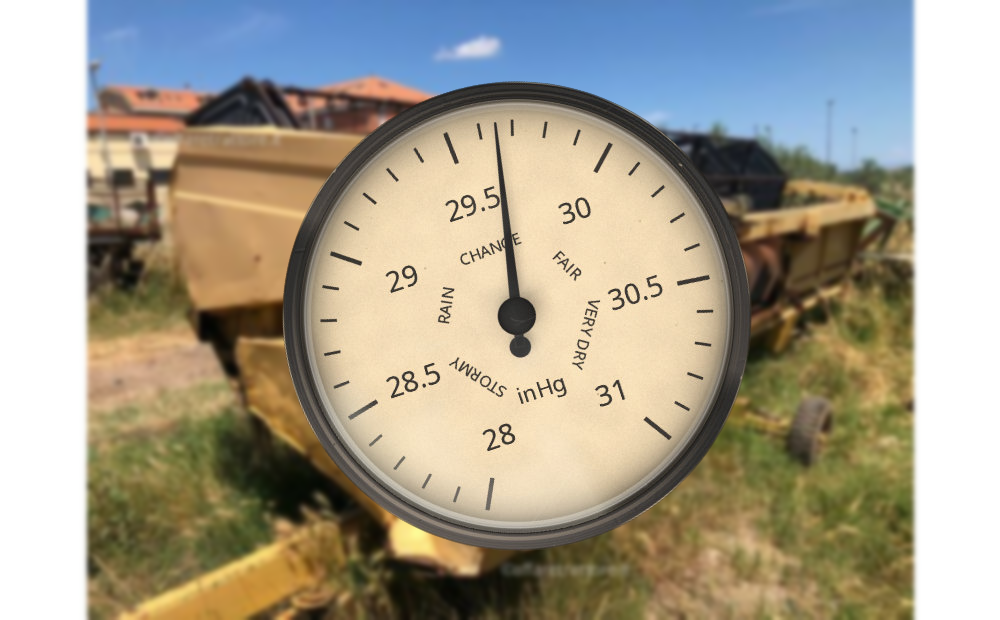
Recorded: 29.65 inHg
